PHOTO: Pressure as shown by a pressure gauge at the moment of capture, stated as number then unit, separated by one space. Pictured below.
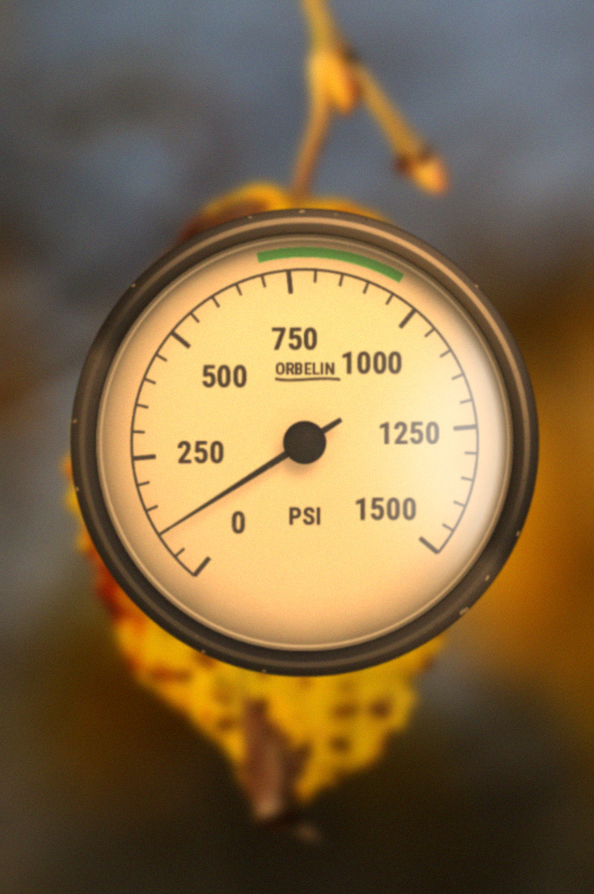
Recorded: 100 psi
